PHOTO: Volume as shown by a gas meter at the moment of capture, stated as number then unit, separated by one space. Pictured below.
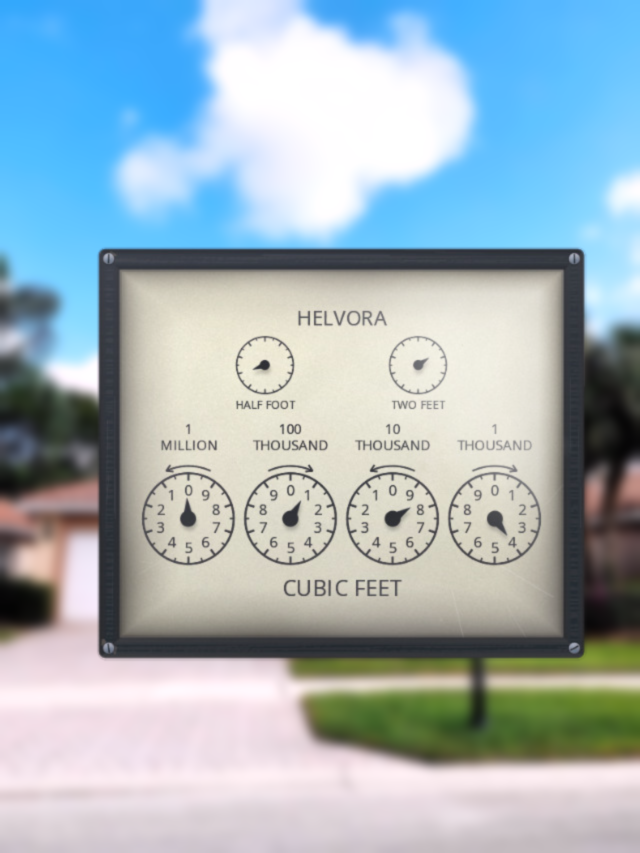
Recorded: 8400 ft³
